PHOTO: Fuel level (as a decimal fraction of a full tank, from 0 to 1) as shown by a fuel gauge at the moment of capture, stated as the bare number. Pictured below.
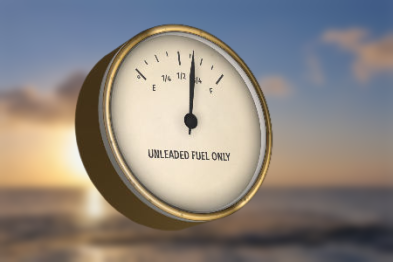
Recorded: 0.625
